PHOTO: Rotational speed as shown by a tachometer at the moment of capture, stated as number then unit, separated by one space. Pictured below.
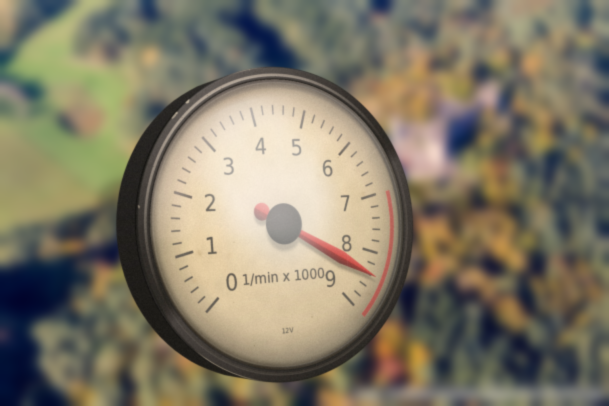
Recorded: 8400 rpm
